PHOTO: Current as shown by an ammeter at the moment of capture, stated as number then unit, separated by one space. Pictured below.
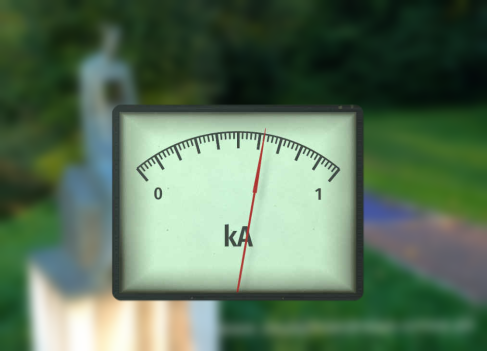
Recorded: 0.62 kA
